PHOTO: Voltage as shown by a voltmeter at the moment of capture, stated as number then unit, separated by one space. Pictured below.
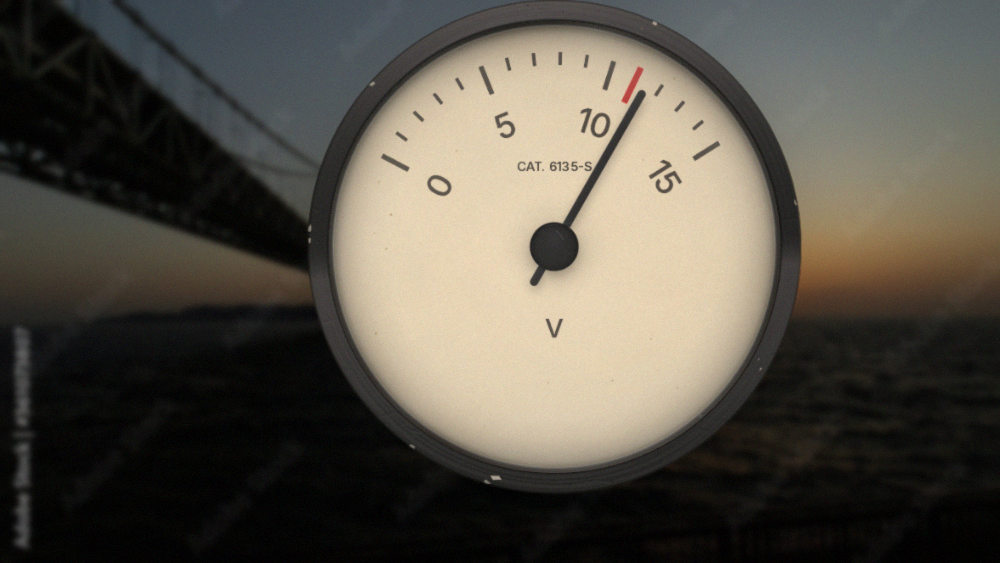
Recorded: 11.5 V
